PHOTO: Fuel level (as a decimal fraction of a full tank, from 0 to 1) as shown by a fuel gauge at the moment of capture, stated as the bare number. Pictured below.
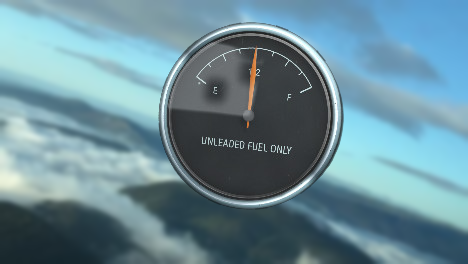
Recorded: 0.5
